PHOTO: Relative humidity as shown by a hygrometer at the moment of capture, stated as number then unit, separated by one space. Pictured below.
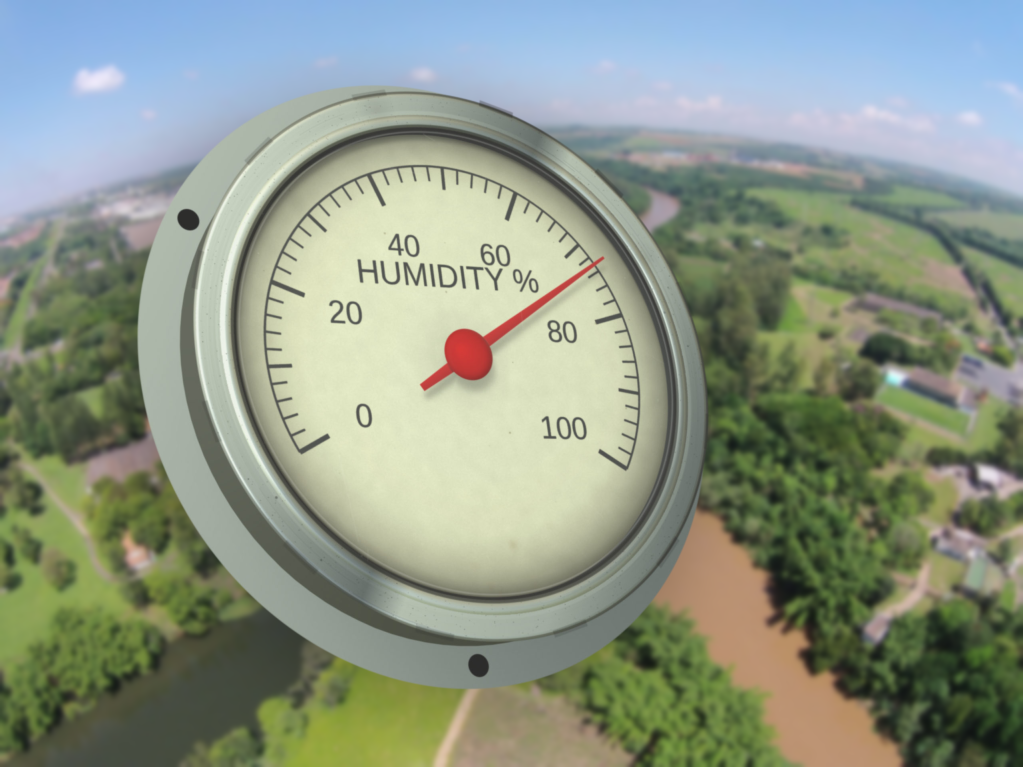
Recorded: 73 %
